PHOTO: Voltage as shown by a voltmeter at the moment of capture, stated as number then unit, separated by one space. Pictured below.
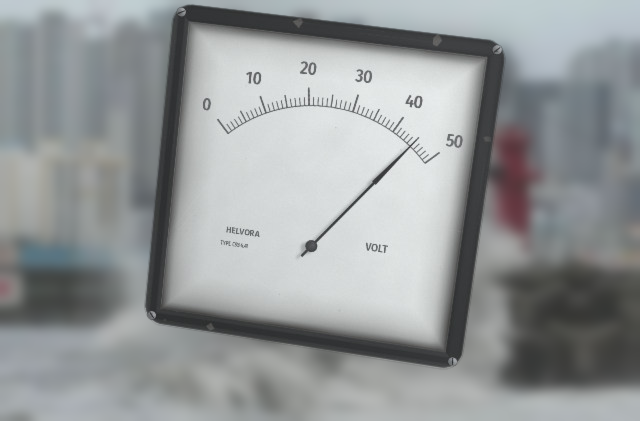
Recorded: 45 V
